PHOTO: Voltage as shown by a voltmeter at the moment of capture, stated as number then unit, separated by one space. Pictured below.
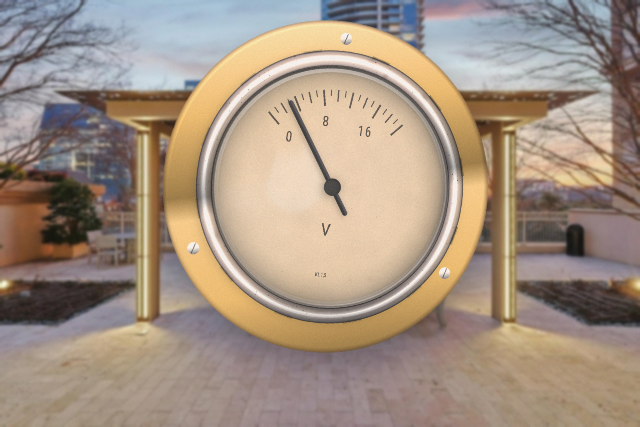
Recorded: 3 V
